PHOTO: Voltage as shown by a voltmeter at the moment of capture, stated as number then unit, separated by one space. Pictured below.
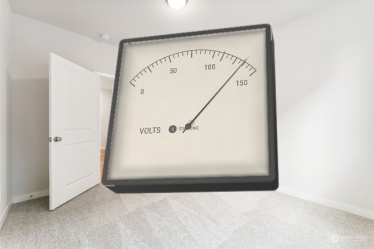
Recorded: 135 V
